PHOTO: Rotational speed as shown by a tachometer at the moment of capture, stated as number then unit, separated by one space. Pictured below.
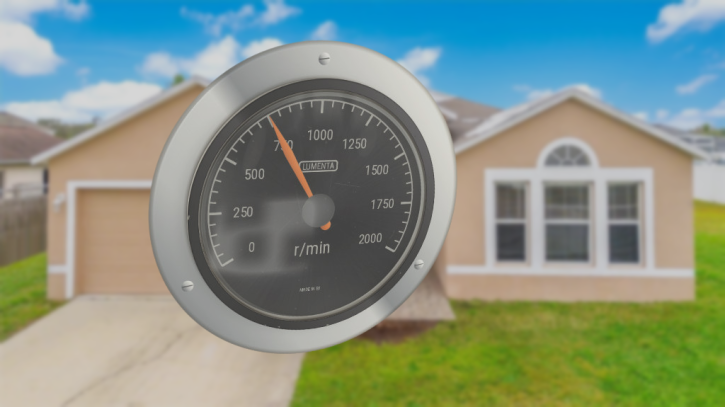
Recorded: 750 rpm
